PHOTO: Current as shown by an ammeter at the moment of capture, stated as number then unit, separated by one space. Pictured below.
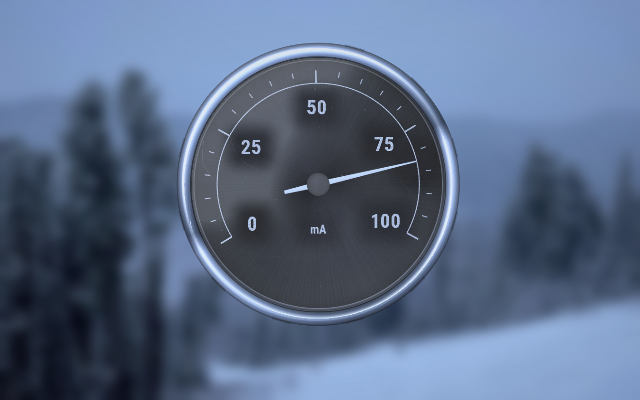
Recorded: 82.5 mA
